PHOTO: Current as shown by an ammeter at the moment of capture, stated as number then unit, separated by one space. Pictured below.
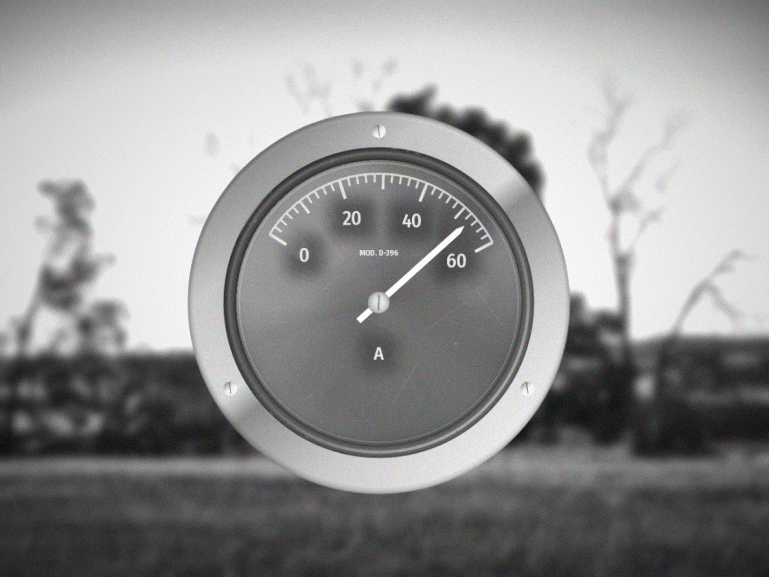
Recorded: 53 A
